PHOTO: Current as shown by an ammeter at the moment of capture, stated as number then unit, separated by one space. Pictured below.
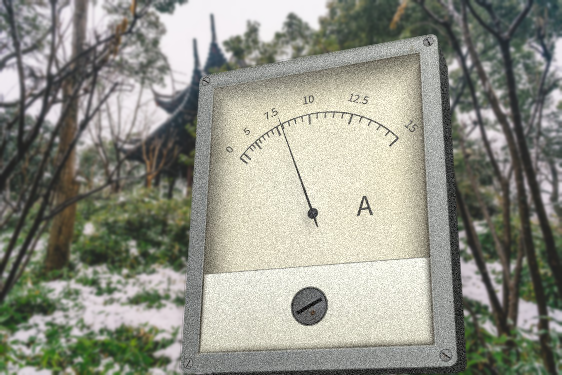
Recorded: 8 A
